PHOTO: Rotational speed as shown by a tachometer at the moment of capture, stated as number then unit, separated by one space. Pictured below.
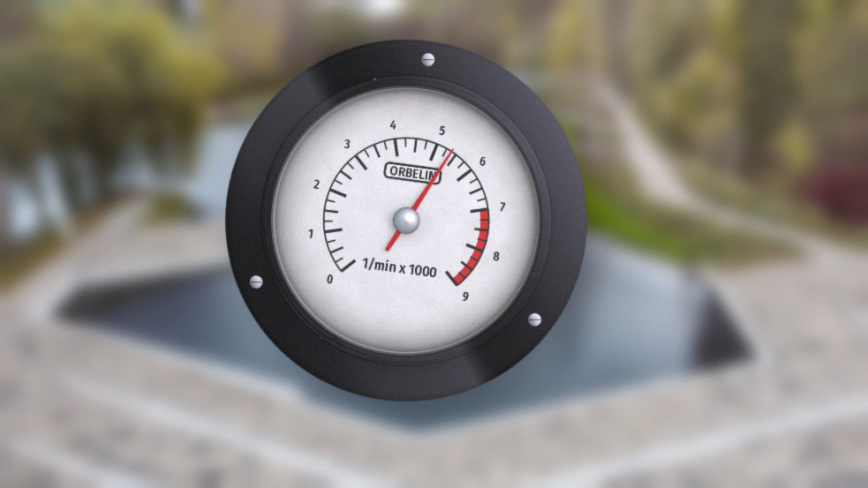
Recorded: 5375 rpm
